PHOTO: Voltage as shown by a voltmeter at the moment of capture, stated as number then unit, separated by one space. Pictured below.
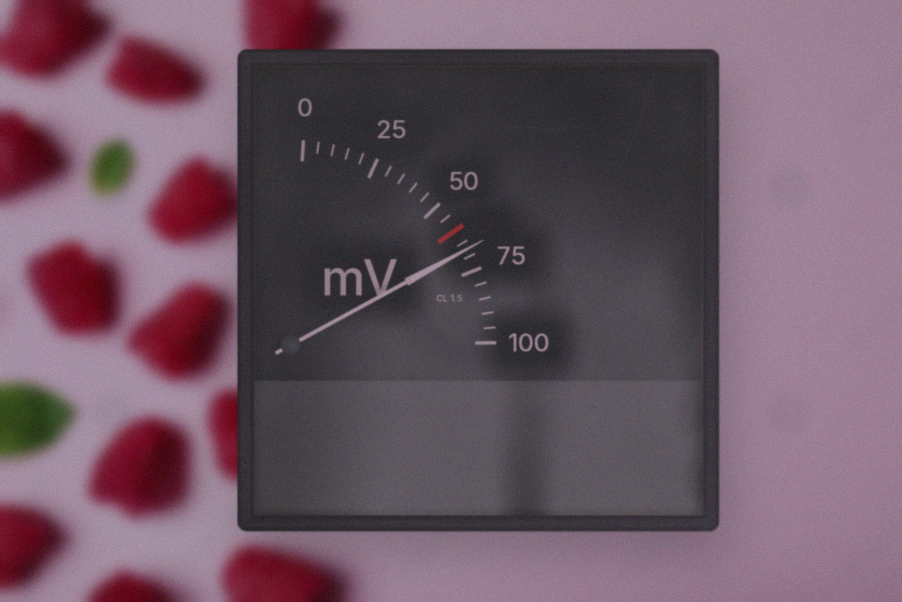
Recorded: 67.5 mV
